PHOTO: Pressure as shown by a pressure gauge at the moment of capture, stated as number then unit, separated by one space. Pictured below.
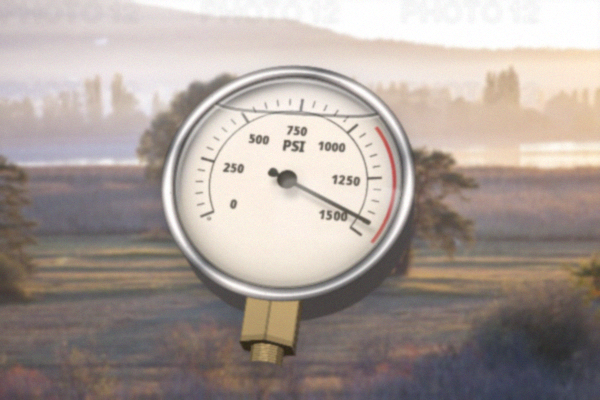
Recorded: 1450 psi
